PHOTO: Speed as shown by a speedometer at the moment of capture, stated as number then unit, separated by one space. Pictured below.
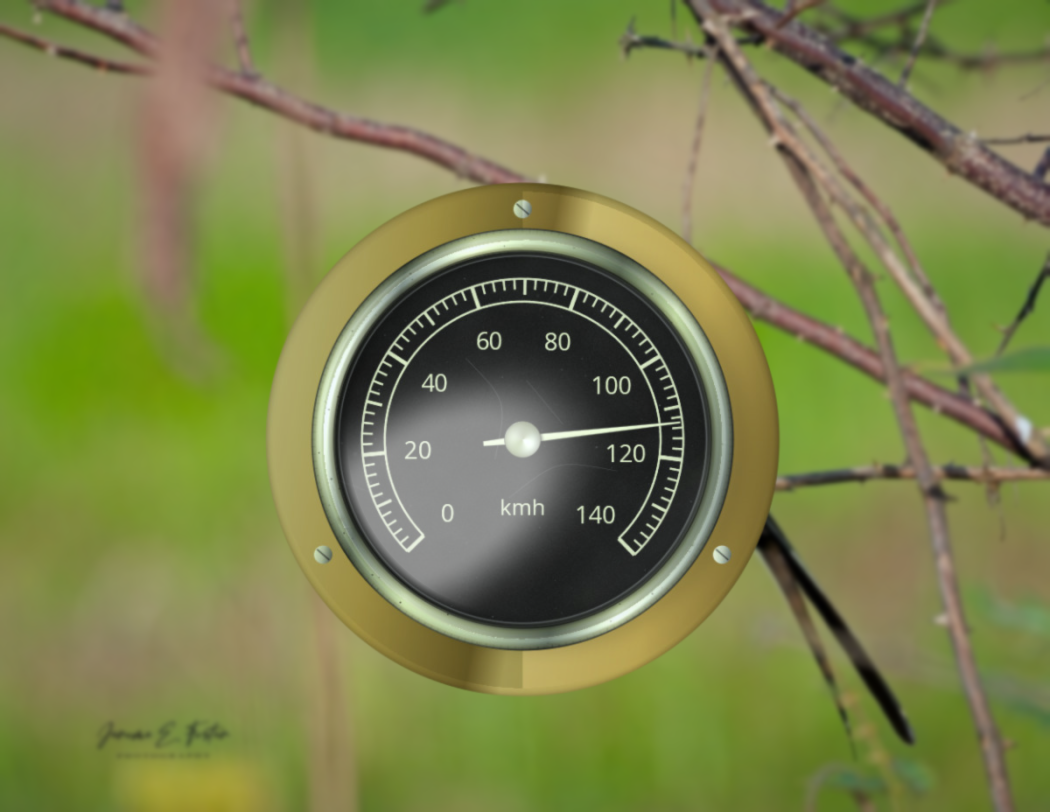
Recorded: 113 km/h
